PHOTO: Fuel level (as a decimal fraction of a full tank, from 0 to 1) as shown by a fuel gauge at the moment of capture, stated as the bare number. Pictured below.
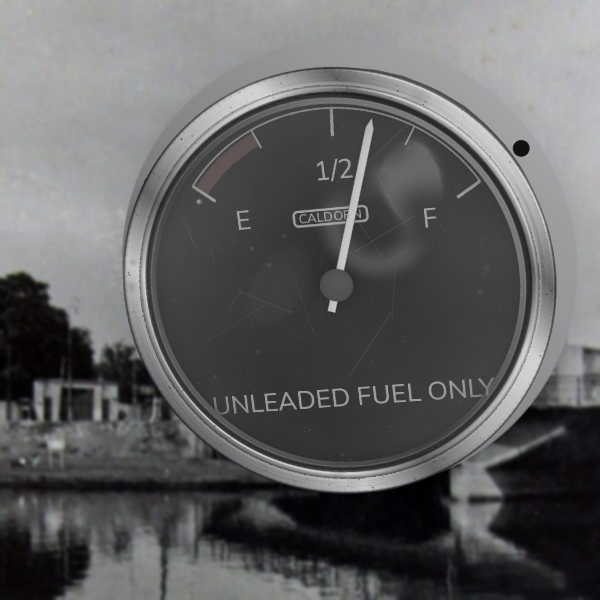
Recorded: 0.625
